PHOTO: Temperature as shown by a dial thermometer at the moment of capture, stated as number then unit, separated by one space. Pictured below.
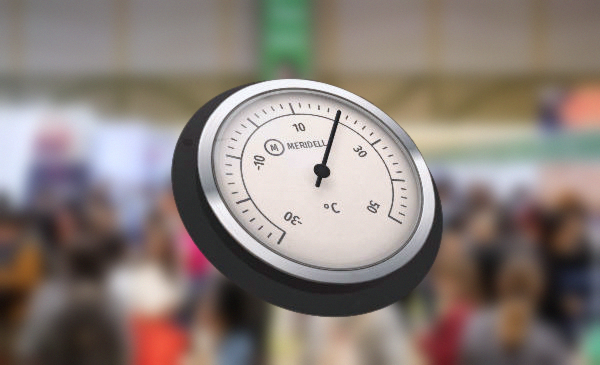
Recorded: 20 °C
